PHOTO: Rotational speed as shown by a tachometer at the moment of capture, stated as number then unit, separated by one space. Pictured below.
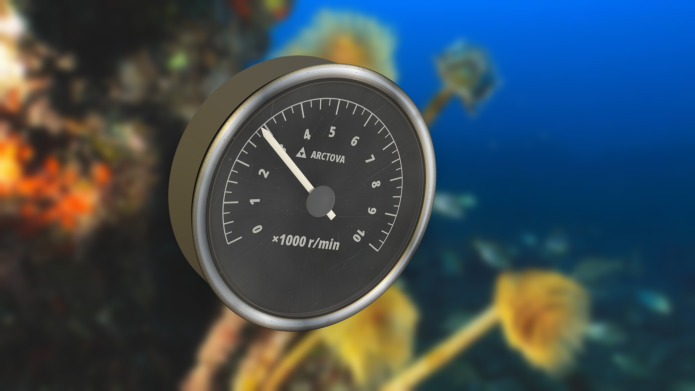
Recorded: 2875 rpm
